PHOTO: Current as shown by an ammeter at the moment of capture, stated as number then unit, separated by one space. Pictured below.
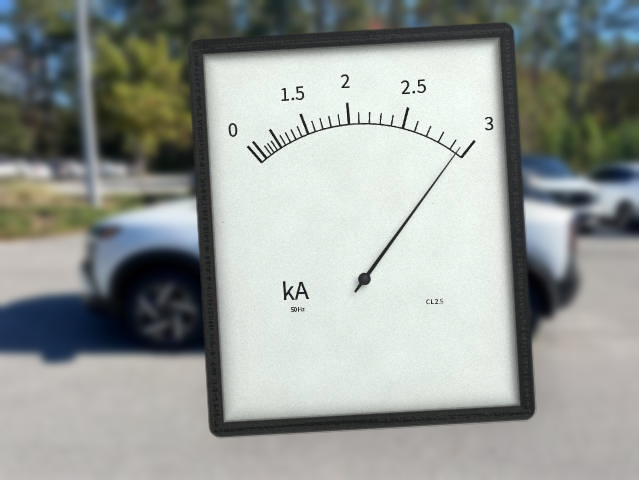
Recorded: 2.95 kA
